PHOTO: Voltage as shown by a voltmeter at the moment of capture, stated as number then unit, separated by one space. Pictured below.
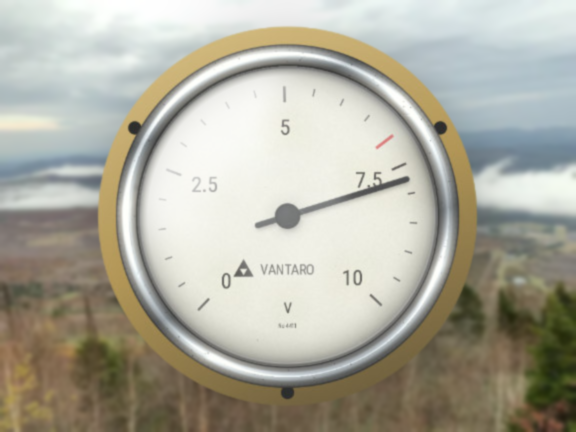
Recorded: 7.75 V
